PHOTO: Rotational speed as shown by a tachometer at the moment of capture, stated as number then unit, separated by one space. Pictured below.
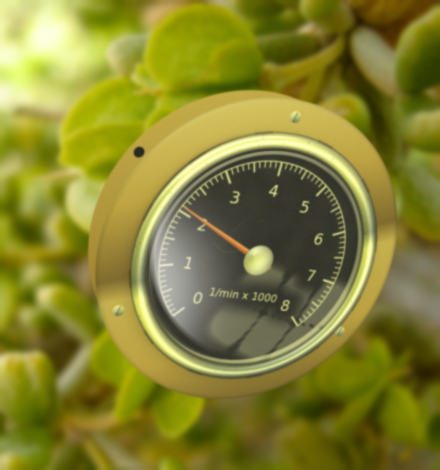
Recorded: 2100 rpm
